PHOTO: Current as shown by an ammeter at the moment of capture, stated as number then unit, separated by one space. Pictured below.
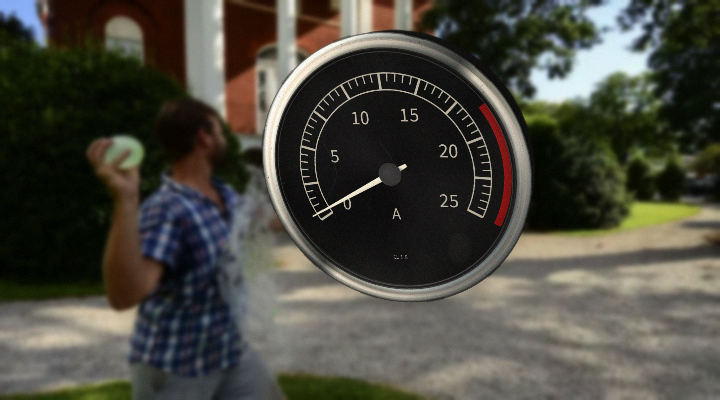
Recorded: 0.5 A
